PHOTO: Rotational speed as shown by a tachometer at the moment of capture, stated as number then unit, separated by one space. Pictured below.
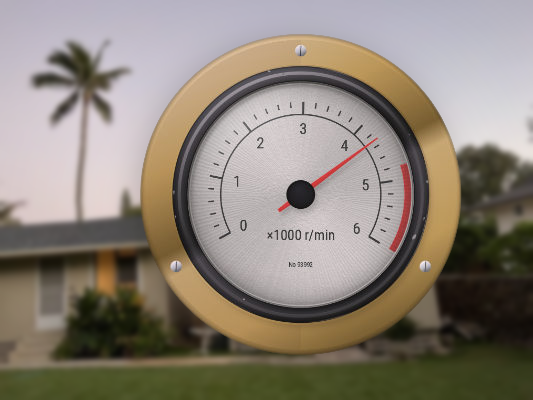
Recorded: 4300 rpm
